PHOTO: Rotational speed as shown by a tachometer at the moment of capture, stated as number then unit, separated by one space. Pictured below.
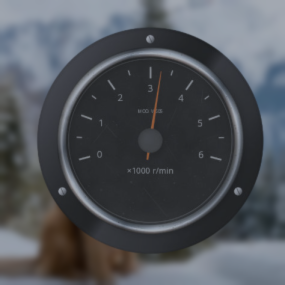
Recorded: 3250 rpm
